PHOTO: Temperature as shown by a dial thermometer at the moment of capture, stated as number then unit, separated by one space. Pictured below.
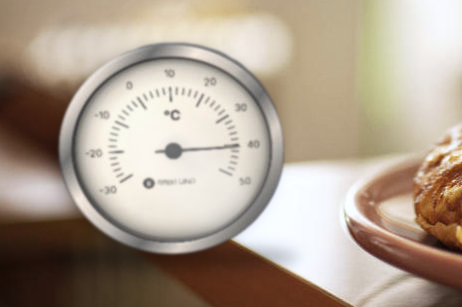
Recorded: 40 °C
